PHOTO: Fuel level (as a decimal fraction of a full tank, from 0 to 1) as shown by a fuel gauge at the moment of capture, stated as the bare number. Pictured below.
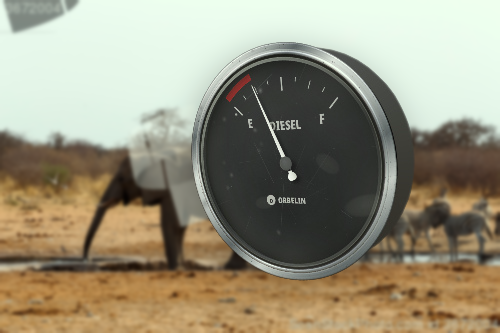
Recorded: 0.25
